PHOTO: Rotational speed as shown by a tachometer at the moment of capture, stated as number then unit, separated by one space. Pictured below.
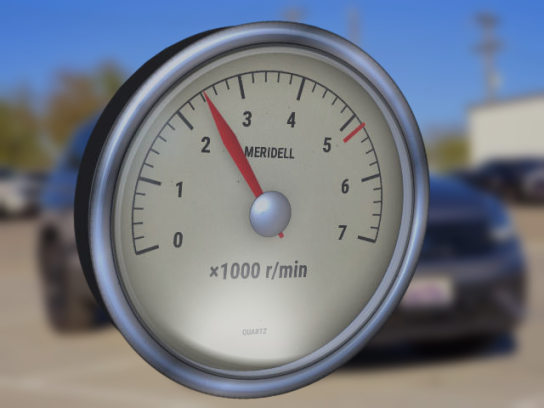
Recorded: 2400 rpm
